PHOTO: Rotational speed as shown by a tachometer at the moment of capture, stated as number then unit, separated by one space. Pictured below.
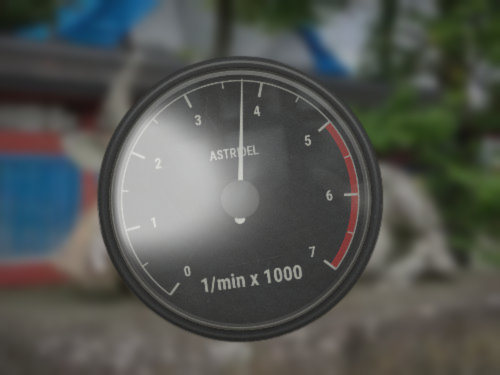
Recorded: 3750 rpm
